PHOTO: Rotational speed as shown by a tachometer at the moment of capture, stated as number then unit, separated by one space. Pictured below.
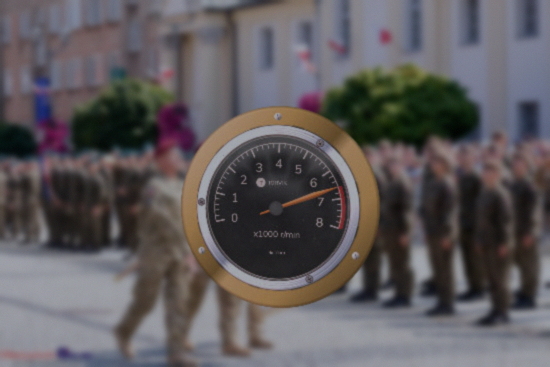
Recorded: 6600 rpm
